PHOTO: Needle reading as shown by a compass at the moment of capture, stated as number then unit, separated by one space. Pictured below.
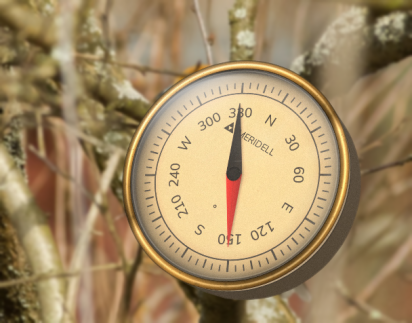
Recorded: 150 °
